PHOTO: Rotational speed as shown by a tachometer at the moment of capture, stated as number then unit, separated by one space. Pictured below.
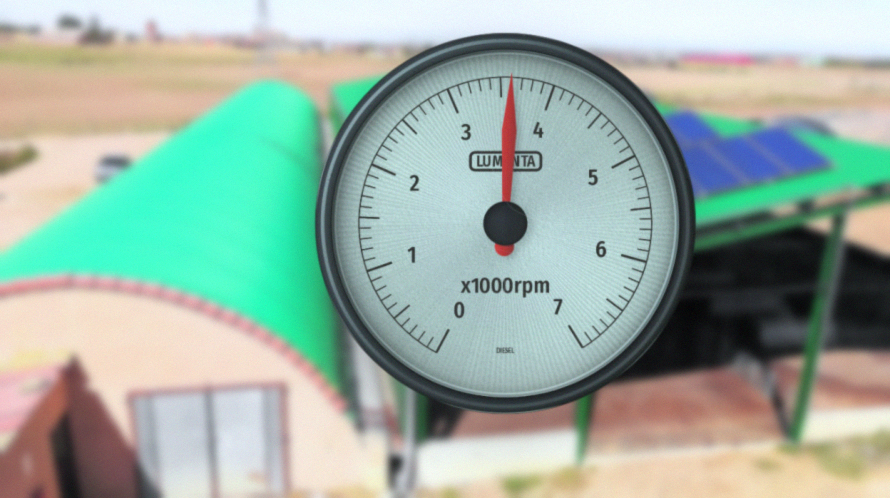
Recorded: 3600 rpm
